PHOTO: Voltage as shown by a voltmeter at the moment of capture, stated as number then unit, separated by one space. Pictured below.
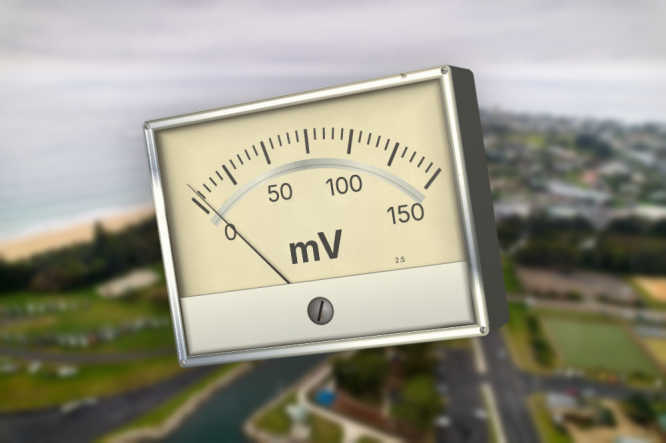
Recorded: 5 mV
